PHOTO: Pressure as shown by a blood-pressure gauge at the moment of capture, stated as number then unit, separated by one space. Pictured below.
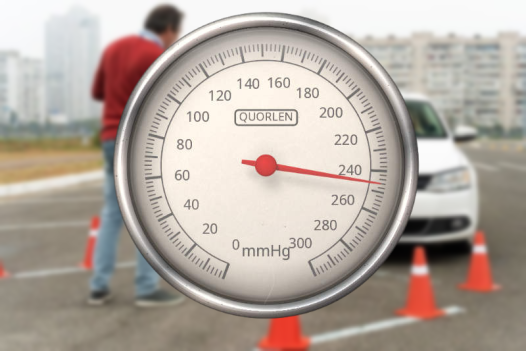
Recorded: 246 mmHg
